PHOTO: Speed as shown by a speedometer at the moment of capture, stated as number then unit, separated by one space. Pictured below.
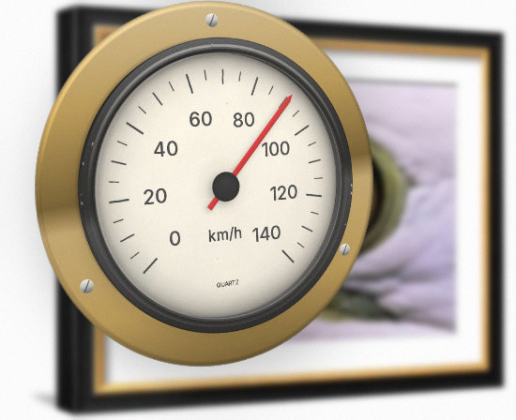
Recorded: 90 km/h
